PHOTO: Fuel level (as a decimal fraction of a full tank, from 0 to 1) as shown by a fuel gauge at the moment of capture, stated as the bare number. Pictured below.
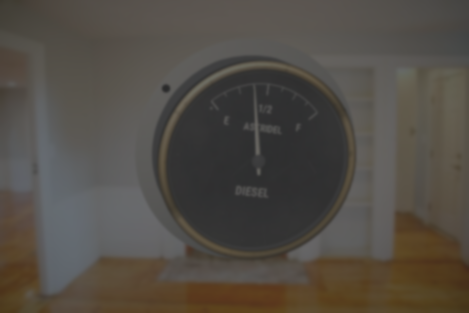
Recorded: 0.375
